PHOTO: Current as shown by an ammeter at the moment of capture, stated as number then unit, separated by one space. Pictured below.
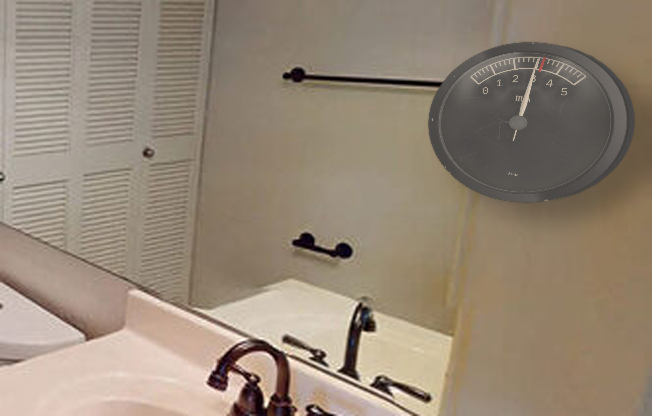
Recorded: 3 mA
